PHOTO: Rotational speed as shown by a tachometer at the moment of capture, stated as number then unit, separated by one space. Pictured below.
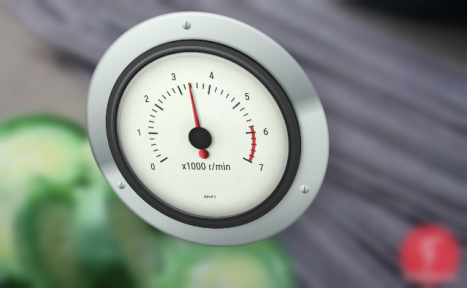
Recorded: 3400 rpm
